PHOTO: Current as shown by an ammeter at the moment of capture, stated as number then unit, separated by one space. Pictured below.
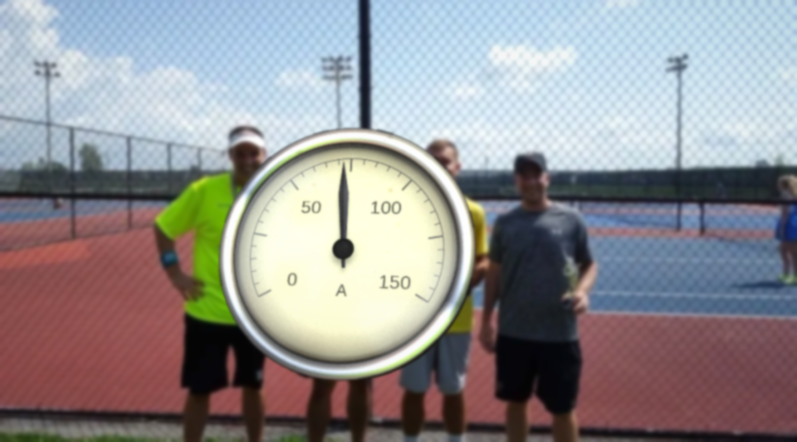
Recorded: 72.5 A
